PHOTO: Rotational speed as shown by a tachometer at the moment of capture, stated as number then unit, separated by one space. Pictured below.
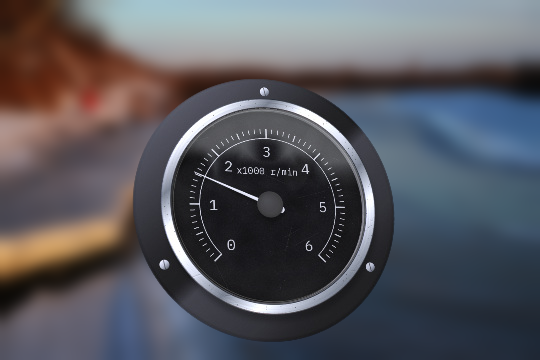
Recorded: 1500 rpm
